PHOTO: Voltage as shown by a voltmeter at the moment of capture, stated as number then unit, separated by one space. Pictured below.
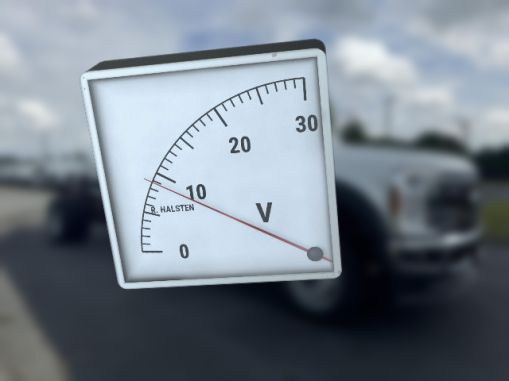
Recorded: 9 V
